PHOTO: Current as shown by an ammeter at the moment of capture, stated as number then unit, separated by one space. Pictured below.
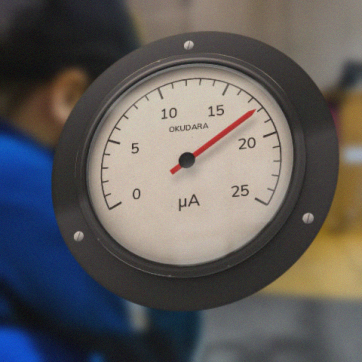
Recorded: 18 µA
